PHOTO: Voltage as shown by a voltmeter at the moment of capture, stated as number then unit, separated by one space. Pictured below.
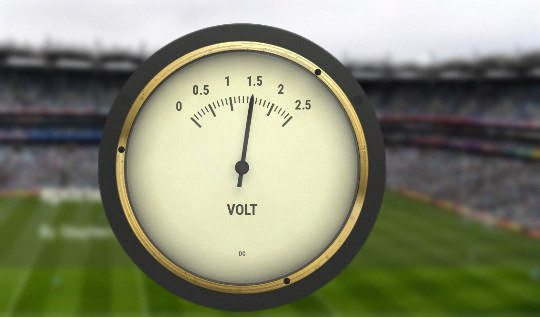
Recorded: 1.5 V
